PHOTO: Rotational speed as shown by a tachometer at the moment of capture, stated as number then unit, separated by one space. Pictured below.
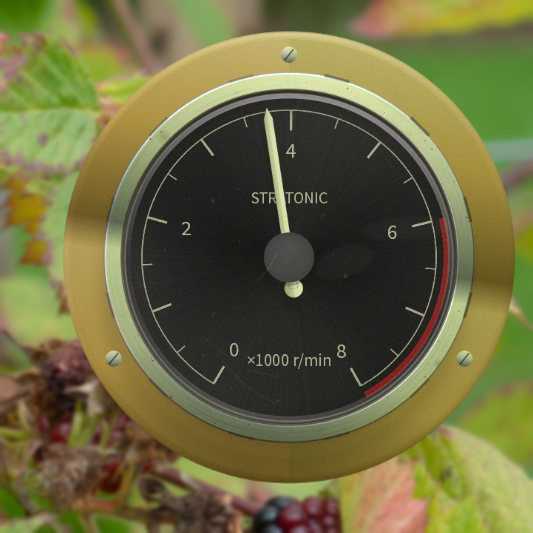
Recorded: 3750 rpm
